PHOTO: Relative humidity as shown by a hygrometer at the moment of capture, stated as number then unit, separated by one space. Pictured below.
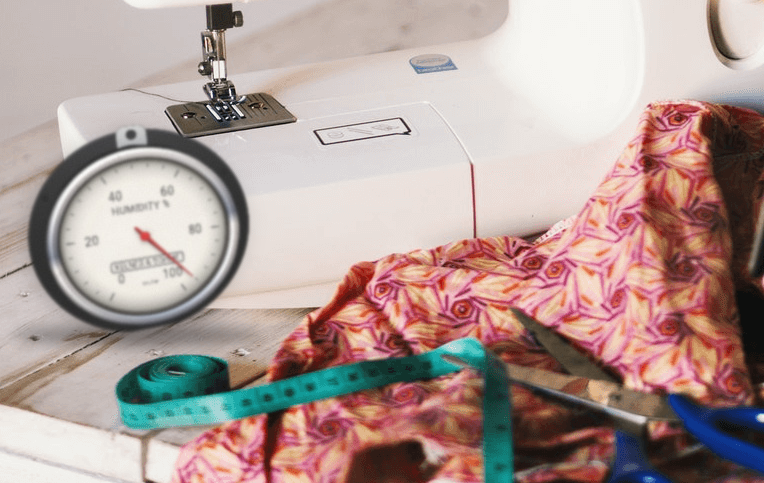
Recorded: 96 %
